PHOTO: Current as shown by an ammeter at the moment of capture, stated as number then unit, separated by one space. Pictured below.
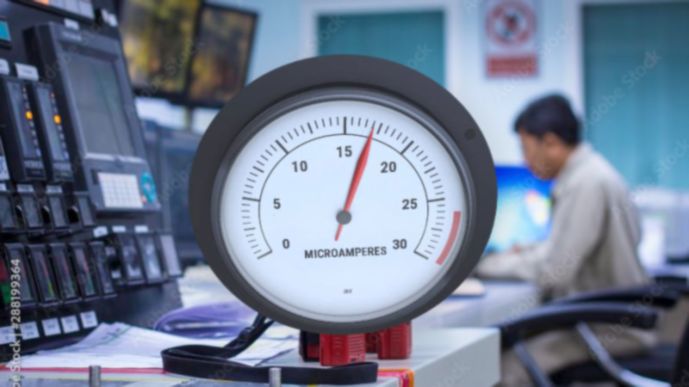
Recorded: 17 µA
